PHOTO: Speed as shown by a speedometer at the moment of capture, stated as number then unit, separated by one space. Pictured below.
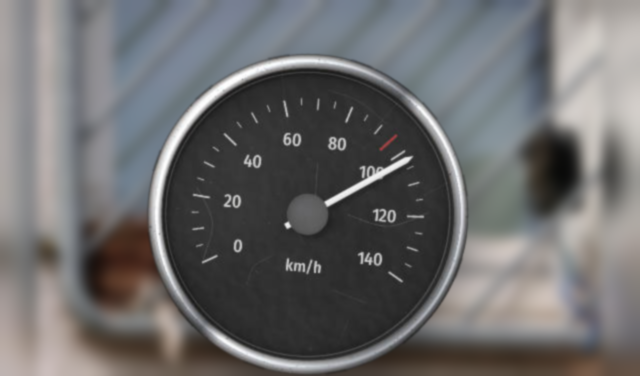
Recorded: 102.5 km/h
